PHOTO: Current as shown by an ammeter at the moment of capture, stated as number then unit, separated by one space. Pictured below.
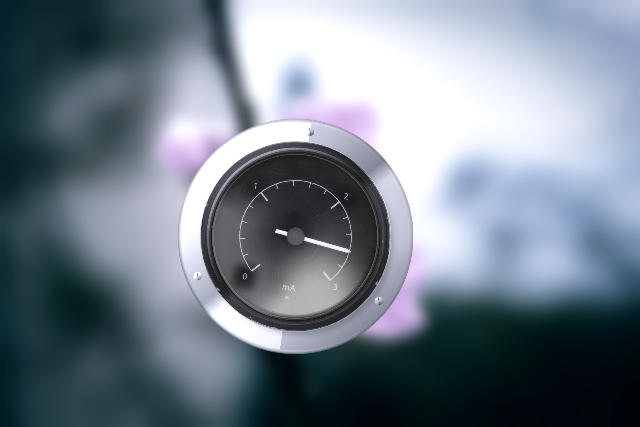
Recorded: 2.6 mA
